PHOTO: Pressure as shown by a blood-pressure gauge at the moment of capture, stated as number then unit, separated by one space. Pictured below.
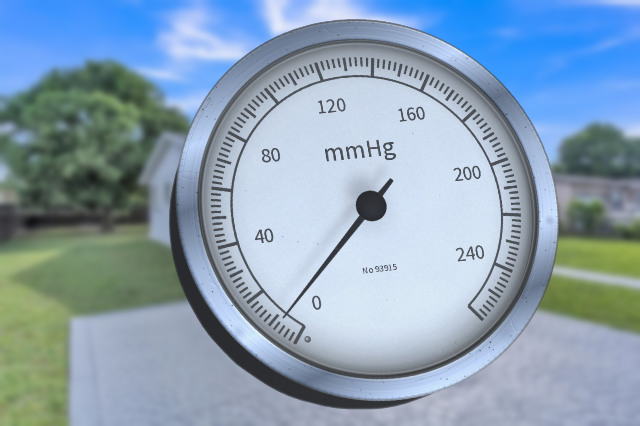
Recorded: 8 mmHg
